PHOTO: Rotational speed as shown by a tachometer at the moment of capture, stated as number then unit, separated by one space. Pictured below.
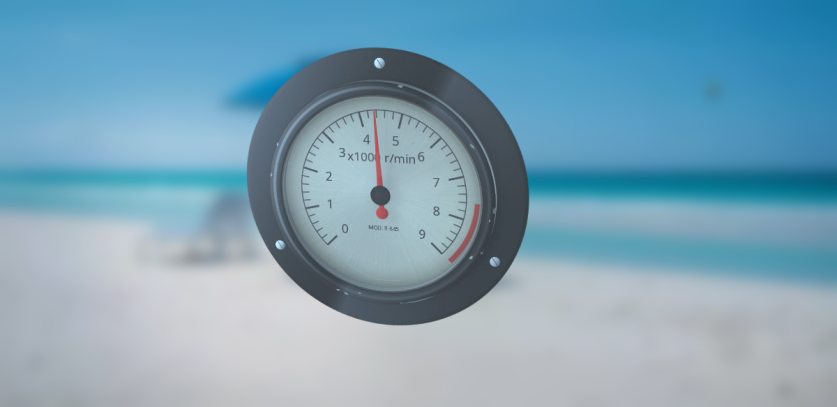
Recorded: 4400 rpm
